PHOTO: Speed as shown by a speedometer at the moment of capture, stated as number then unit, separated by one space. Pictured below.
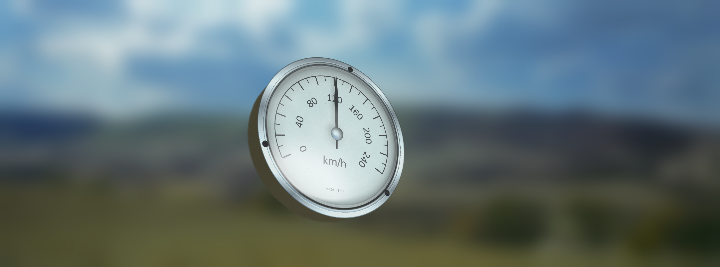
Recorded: 120 km/h
